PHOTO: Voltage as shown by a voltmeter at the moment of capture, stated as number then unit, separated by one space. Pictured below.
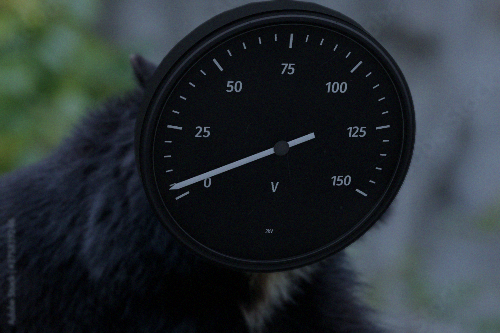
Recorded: 5 V
